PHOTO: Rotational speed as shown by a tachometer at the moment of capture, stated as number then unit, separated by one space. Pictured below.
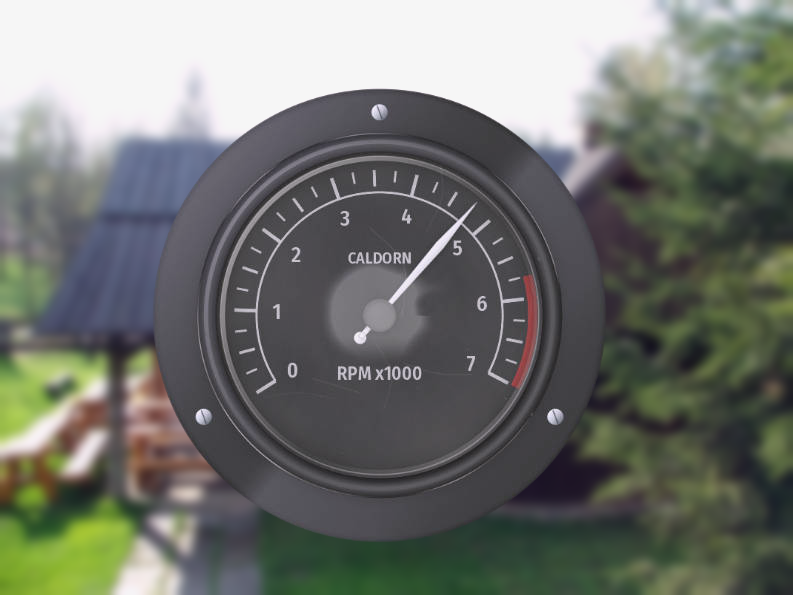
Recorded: 4750 rpm
